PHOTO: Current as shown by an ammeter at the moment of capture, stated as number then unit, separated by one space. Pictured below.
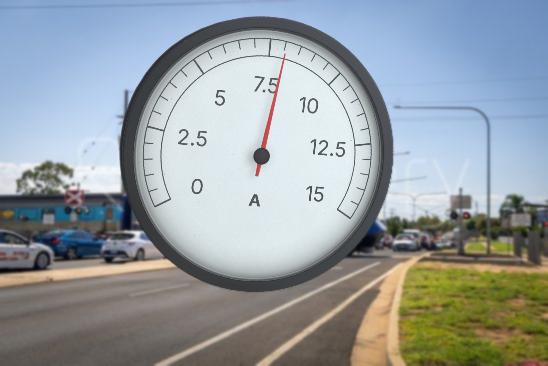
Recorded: 8 A
